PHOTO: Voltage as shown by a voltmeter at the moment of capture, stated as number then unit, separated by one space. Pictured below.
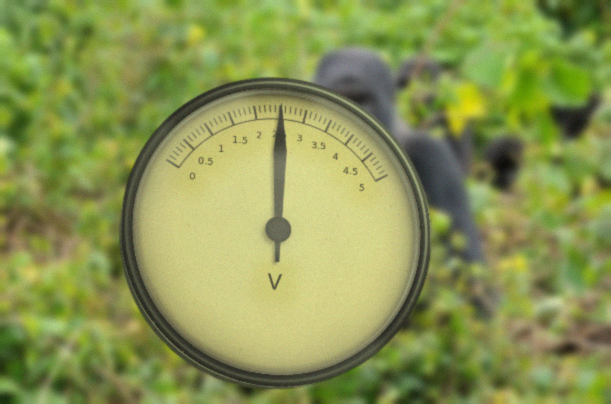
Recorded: 2.5 V
